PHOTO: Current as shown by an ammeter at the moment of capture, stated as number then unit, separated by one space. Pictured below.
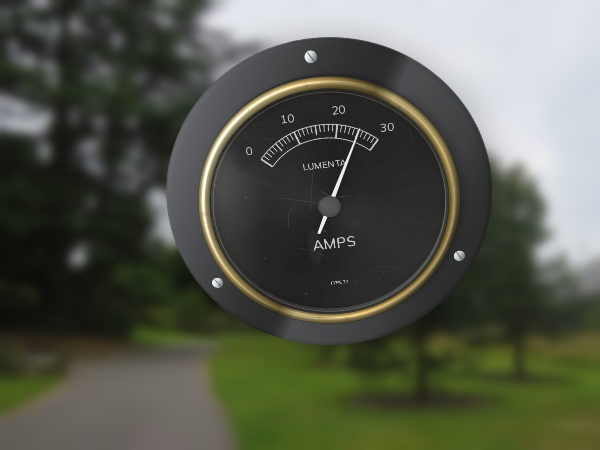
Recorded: 25 A
